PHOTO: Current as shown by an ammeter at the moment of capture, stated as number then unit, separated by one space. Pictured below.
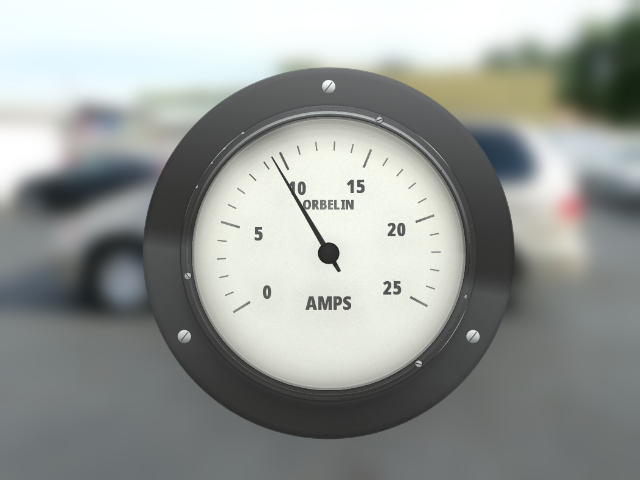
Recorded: 9.5 A
